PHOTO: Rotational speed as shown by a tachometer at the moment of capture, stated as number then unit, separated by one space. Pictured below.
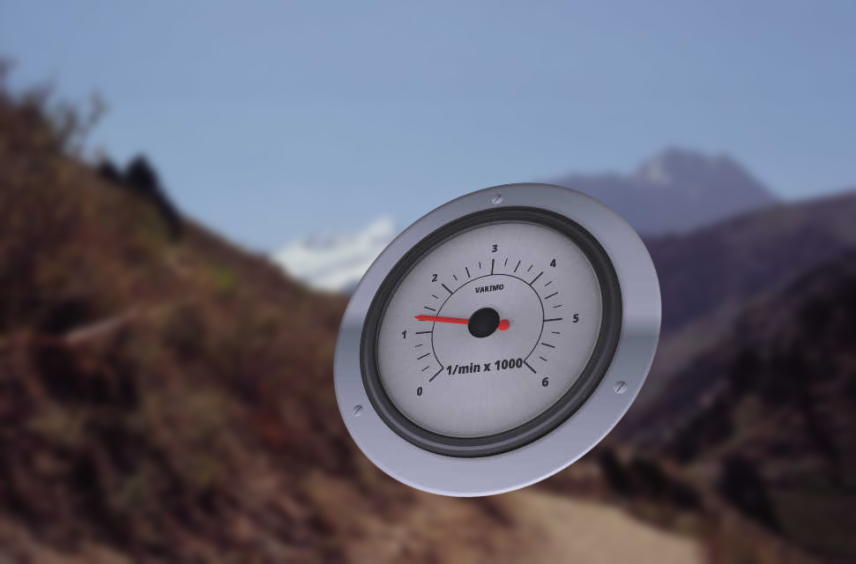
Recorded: 1250 rpm
